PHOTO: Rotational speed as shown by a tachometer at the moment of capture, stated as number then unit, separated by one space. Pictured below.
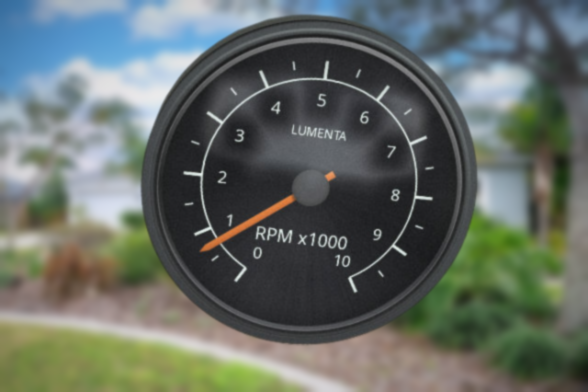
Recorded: 750 rpm
